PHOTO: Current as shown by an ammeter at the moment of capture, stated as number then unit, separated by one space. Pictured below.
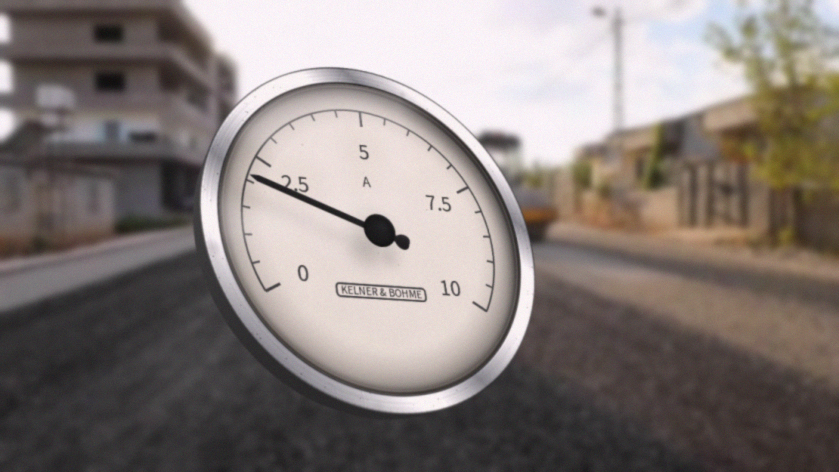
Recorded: 2 A
